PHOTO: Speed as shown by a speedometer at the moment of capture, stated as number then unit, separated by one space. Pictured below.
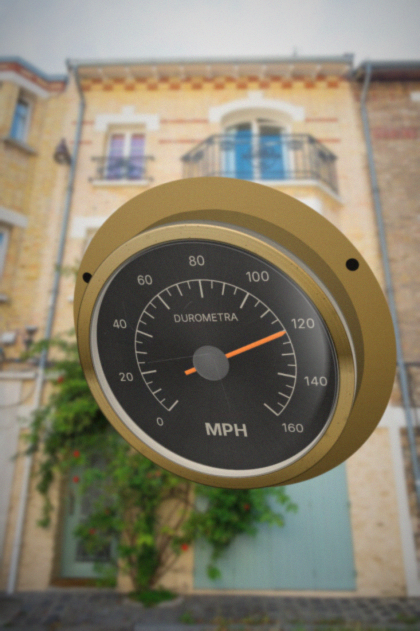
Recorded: 120 mph
